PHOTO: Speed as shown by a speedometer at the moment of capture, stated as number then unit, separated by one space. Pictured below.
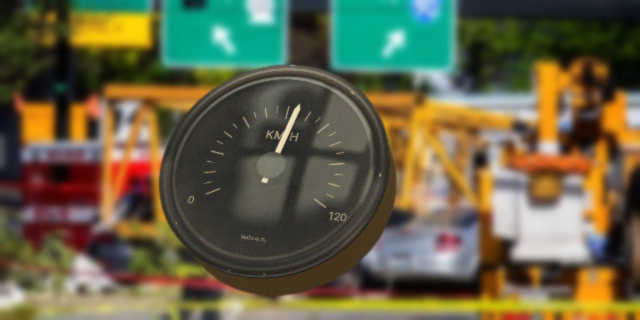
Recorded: 65 km/h
